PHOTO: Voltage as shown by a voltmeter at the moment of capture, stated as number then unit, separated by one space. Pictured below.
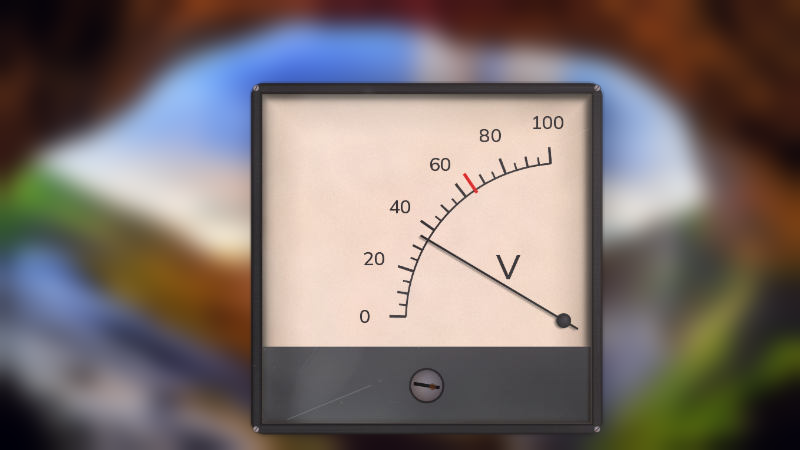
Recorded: 35 V
